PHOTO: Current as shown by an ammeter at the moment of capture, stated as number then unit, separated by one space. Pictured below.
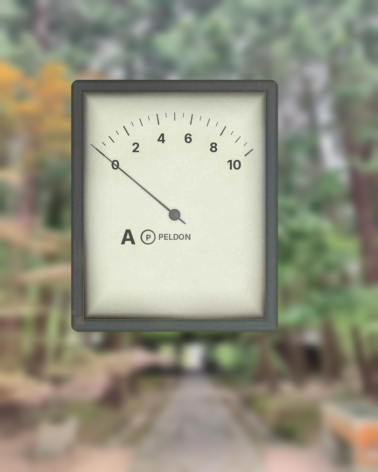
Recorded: 0 A
